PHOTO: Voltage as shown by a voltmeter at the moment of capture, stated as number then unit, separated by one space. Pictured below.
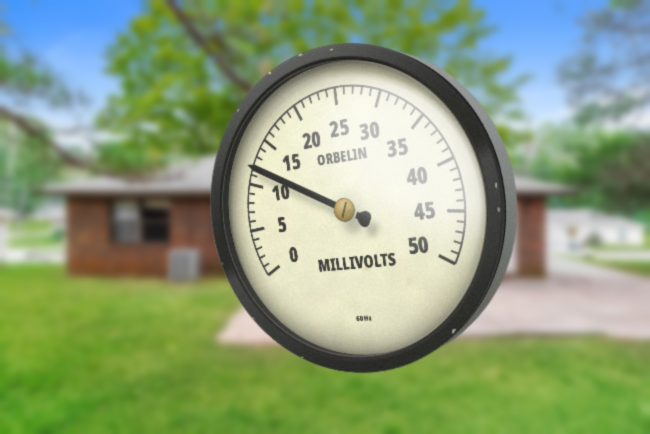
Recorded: 12 mV
